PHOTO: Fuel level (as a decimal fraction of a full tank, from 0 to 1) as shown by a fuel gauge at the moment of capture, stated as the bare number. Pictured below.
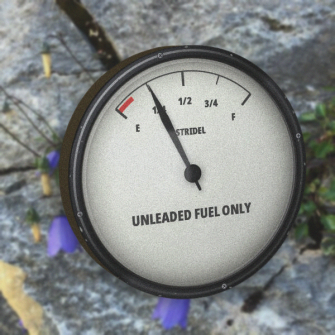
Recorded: 0.25
